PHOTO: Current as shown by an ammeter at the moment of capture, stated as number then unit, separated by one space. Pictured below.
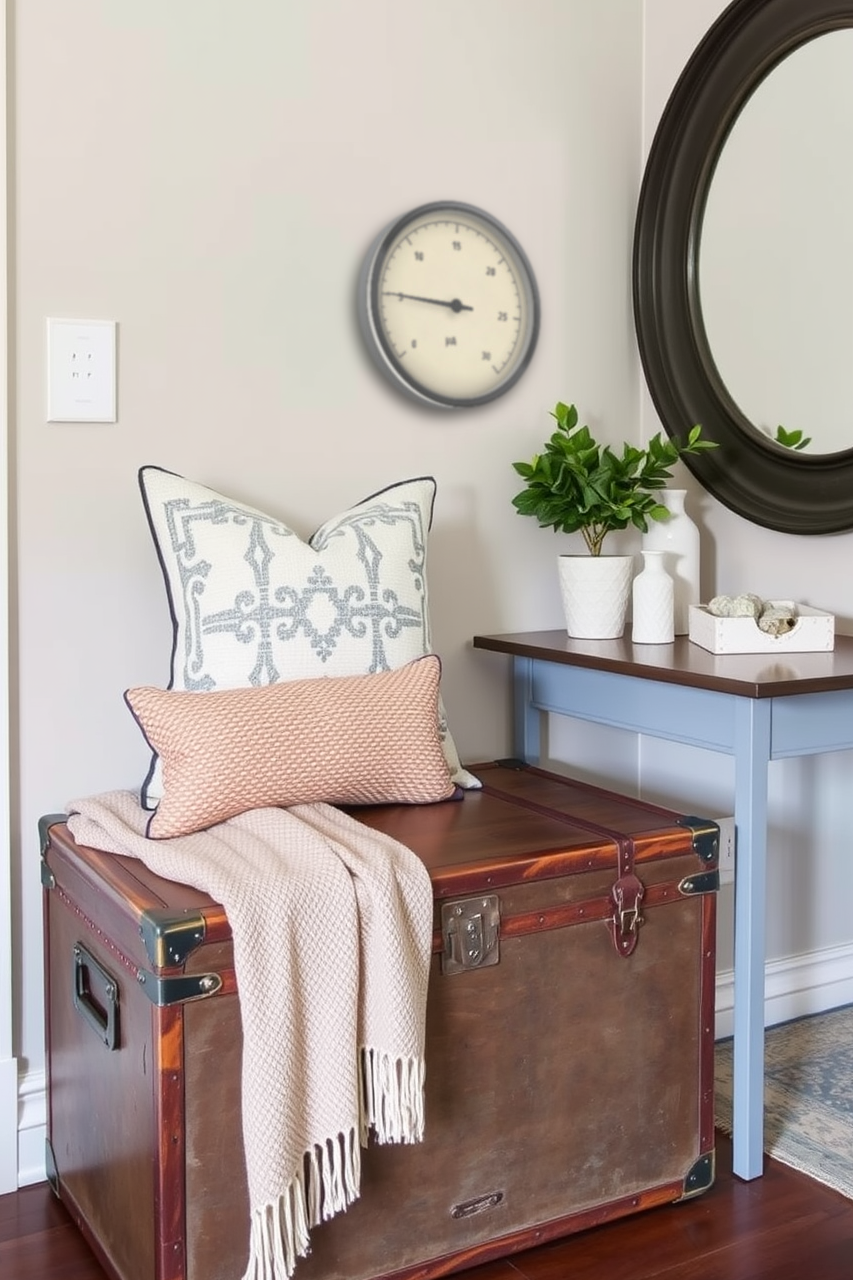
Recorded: 5 µA
